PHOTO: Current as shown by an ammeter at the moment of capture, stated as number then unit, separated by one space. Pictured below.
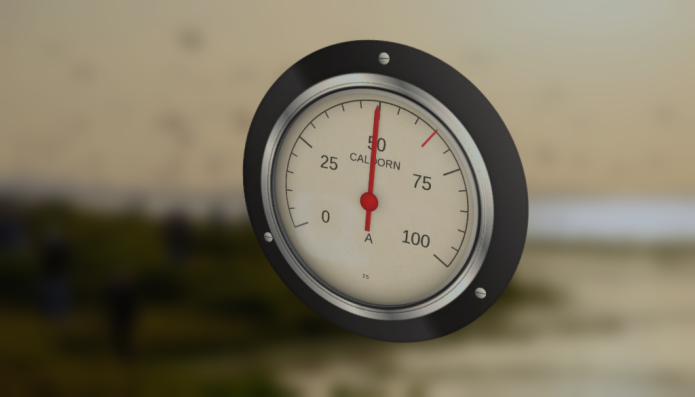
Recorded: 50 A
